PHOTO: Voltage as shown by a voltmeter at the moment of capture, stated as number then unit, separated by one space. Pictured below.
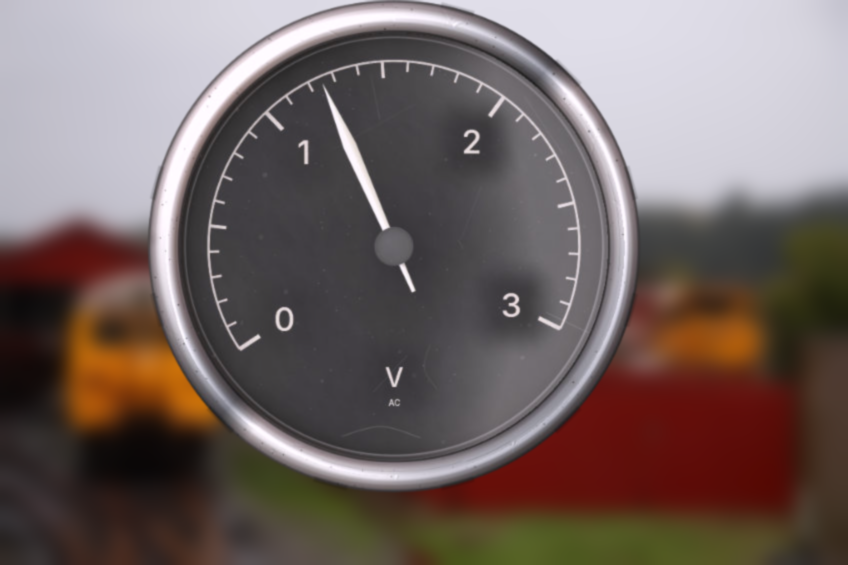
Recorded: 1.25 V
